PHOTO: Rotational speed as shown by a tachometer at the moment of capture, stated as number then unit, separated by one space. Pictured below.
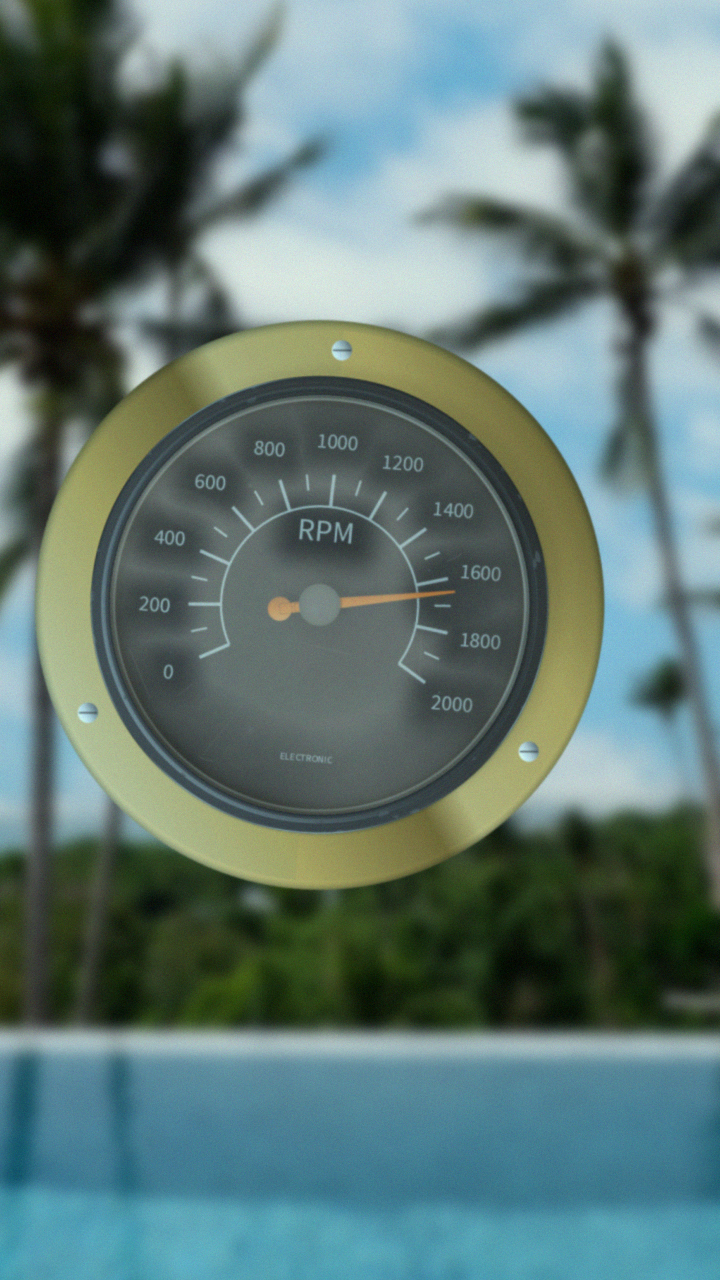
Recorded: 1650 rpm
